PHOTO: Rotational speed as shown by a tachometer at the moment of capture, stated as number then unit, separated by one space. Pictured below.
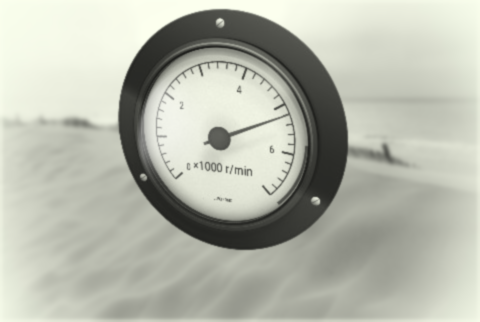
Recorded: 5200 rpm
